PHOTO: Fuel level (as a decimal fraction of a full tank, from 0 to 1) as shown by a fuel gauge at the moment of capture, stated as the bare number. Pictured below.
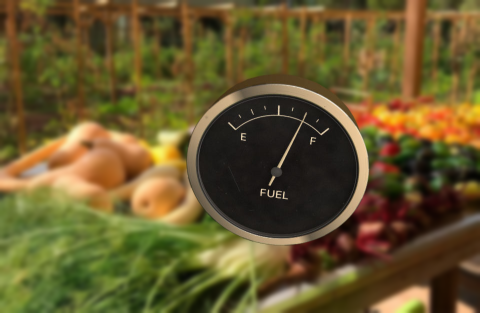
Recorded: 0.75
